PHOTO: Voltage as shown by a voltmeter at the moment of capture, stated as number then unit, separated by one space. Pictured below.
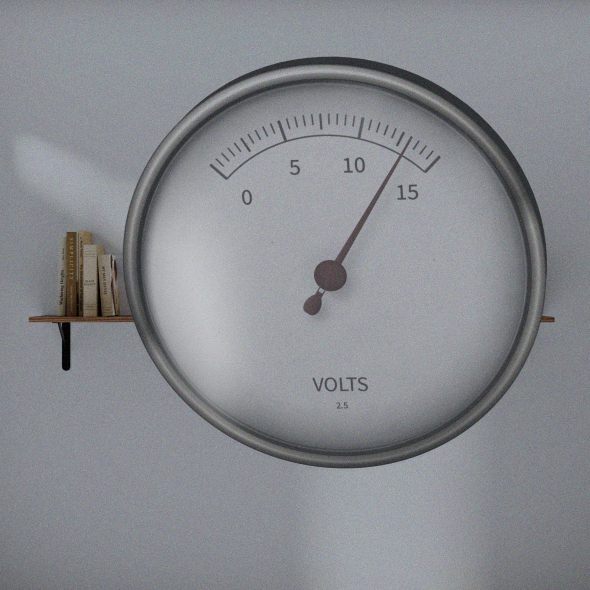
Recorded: 13 V
